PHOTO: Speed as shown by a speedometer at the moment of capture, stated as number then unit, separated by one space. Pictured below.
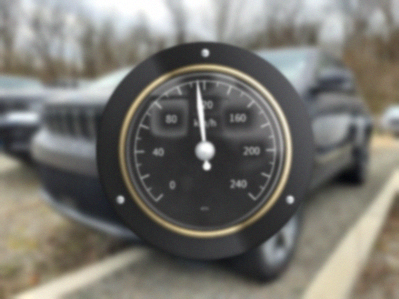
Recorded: 115 km/h
